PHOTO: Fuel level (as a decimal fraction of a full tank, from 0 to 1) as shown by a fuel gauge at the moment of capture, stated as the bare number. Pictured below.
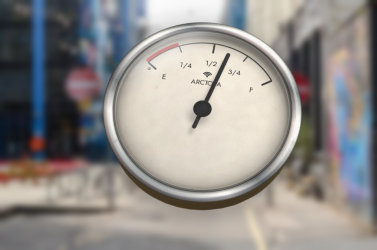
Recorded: 0.625
